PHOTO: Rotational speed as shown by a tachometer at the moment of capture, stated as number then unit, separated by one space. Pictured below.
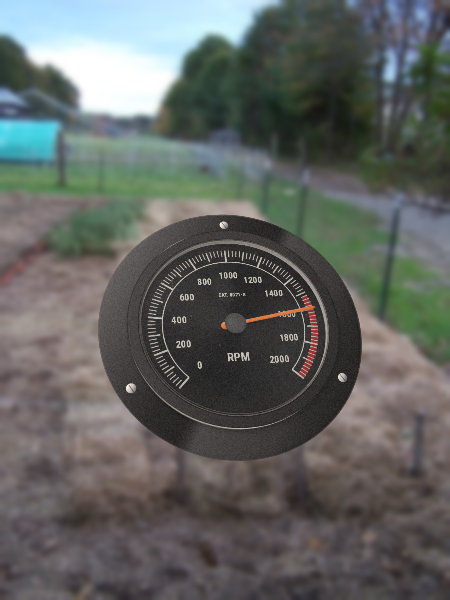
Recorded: 1600 rpm
